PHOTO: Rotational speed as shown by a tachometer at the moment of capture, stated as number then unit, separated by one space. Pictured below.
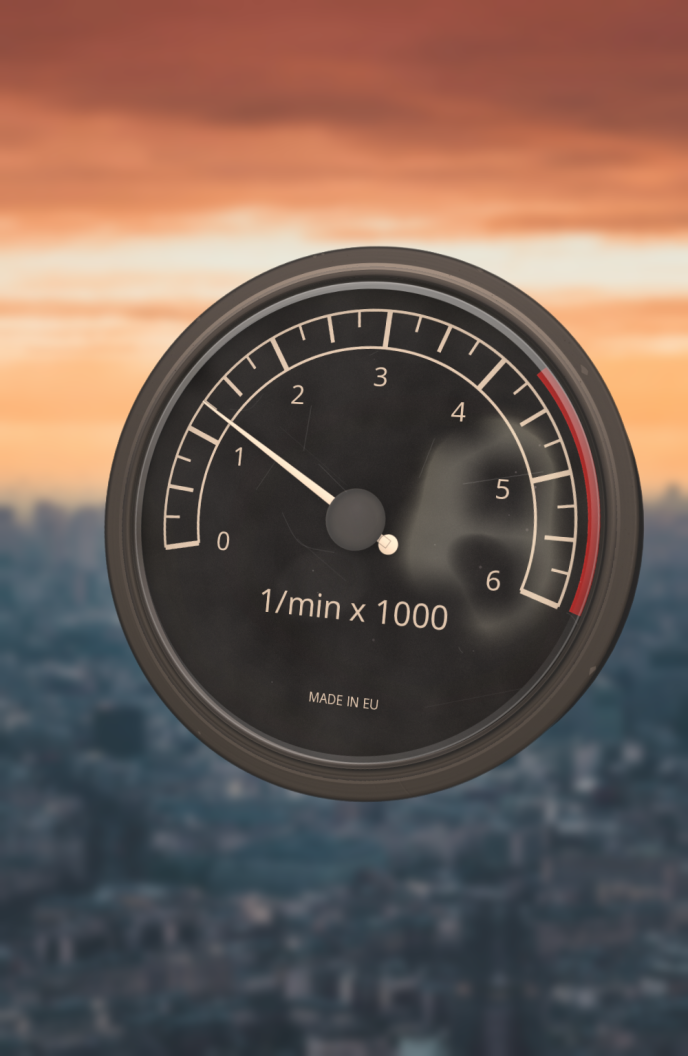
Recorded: 1250 rpm
